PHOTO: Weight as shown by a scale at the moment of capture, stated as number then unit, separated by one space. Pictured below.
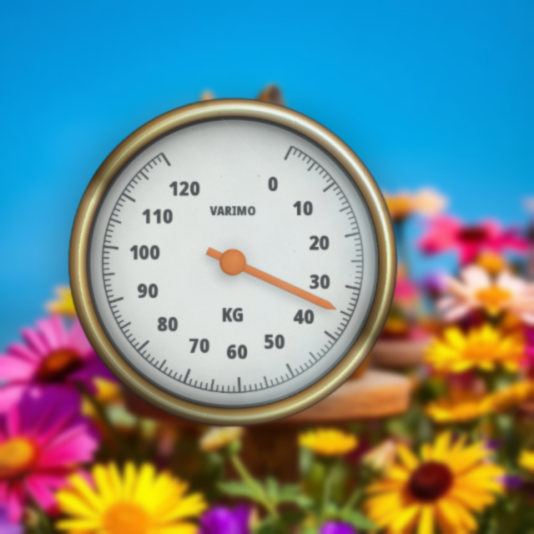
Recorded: 35 kg
